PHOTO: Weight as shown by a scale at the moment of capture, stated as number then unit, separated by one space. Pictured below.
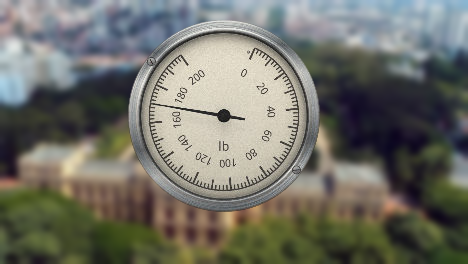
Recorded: 170 lb
